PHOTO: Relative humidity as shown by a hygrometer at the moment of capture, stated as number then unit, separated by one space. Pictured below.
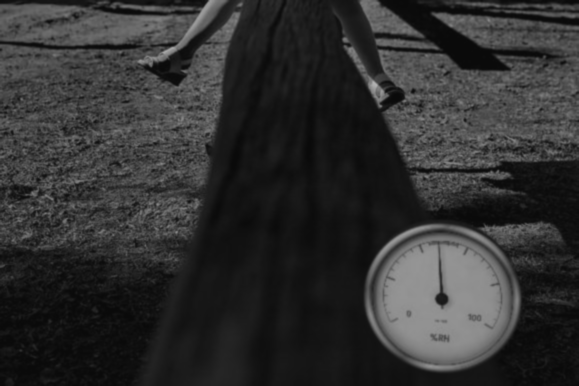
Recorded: 48 %
